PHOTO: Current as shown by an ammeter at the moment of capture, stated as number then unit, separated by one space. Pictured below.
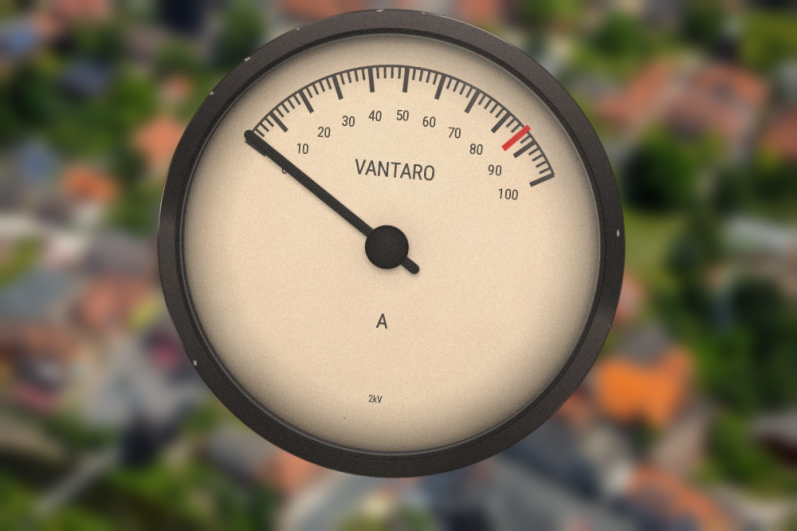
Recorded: 2 A
